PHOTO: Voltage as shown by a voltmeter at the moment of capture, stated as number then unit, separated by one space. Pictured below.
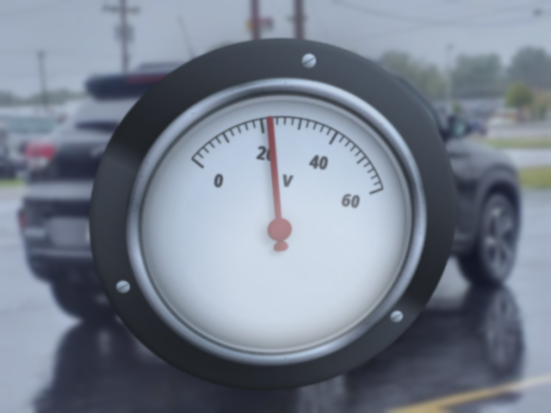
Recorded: 22 V
